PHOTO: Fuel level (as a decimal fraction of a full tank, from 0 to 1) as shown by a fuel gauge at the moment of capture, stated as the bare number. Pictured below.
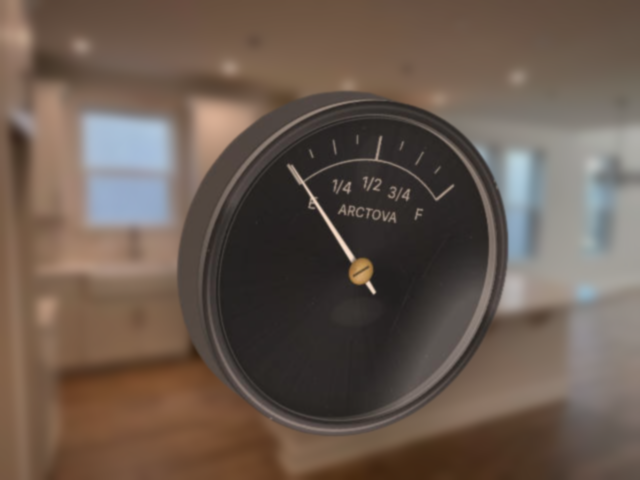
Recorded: 0
